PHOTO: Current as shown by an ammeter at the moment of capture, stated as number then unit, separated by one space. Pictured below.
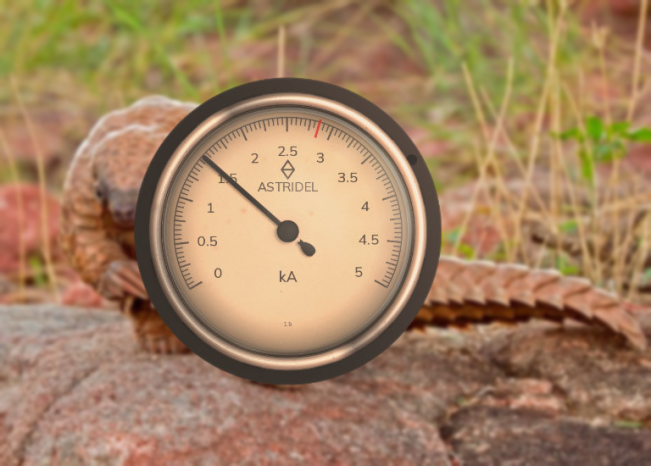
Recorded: 1.5 kA
